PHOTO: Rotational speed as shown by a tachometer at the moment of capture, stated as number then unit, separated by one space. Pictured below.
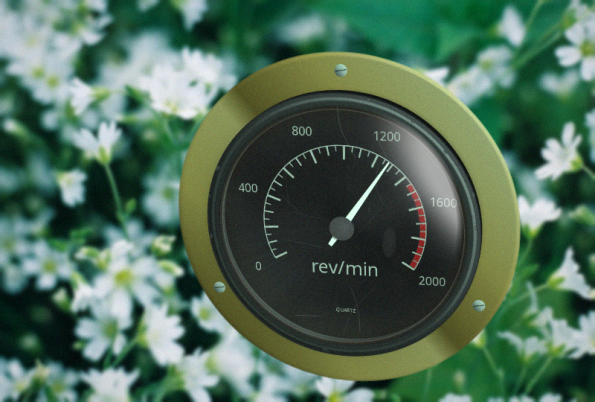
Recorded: 1275 rpm
